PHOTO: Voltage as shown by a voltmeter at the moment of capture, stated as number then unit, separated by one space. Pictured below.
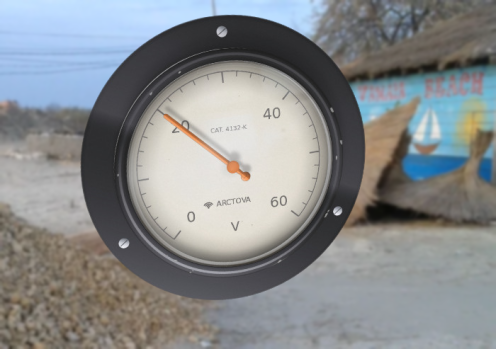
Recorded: 20 V
